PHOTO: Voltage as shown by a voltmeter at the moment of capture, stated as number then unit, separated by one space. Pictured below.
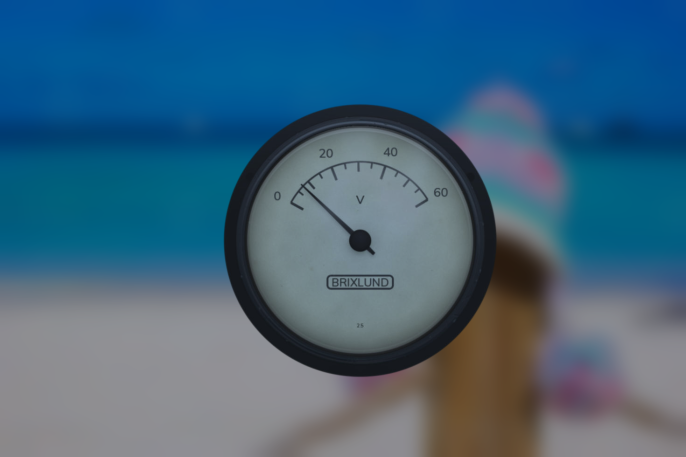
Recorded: 7.5 V
